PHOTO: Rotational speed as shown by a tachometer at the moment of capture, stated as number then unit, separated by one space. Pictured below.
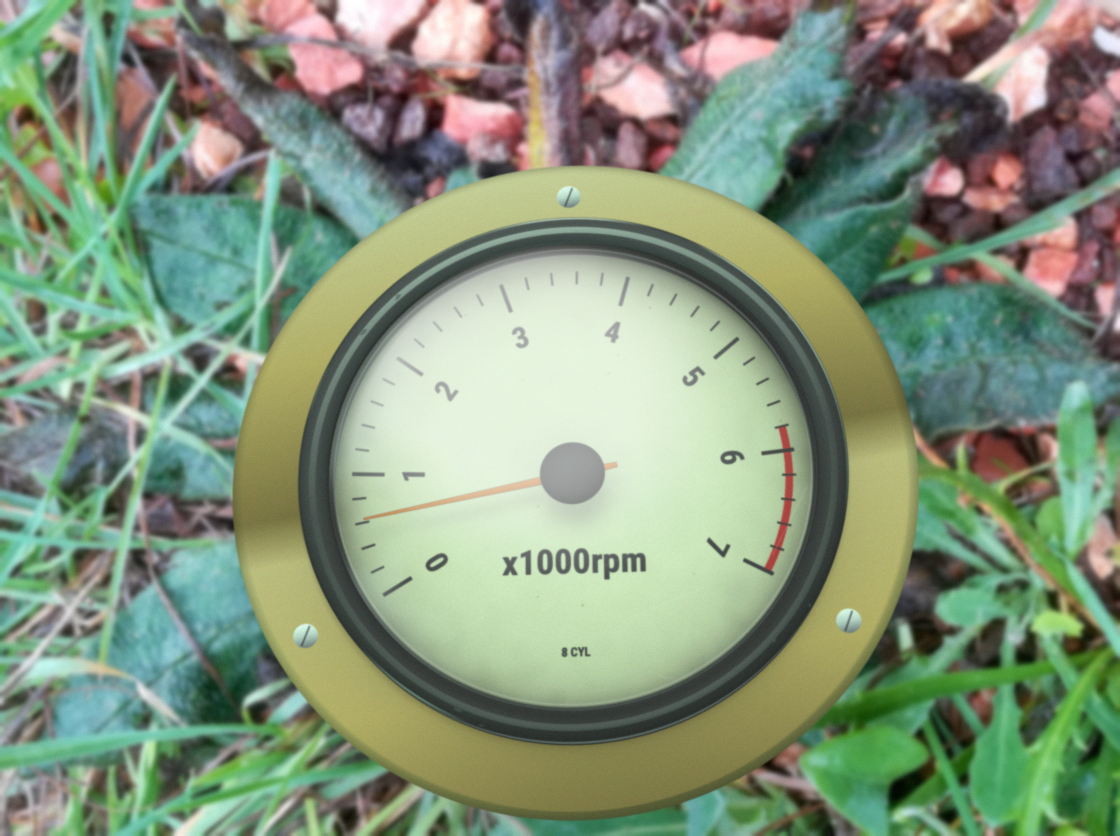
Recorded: 600 rpm
